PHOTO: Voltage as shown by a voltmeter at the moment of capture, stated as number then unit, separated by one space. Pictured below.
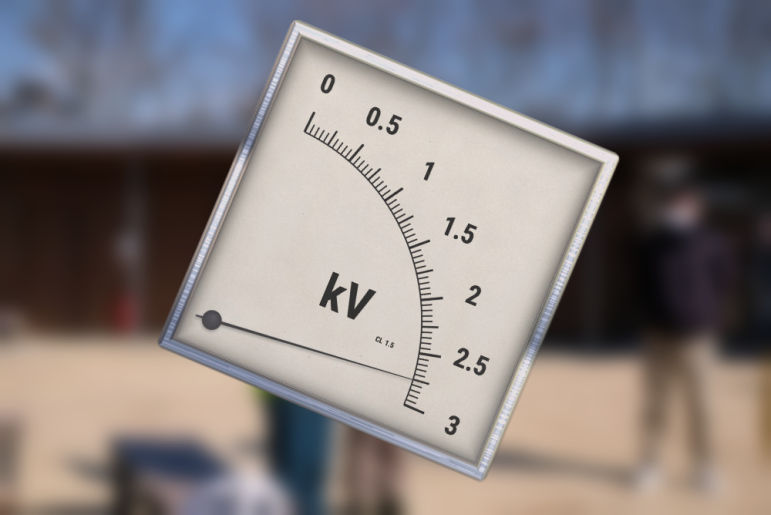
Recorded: 2.75 kV
